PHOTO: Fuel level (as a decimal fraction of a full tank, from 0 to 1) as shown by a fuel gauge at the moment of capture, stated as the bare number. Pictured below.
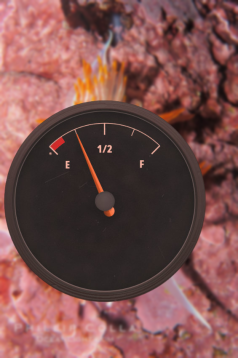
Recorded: 0.25
